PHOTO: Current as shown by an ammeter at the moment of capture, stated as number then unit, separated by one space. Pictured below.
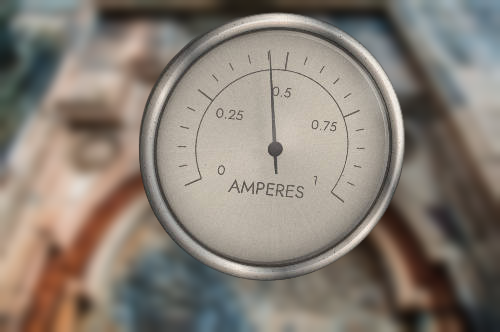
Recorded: 0.45 A
